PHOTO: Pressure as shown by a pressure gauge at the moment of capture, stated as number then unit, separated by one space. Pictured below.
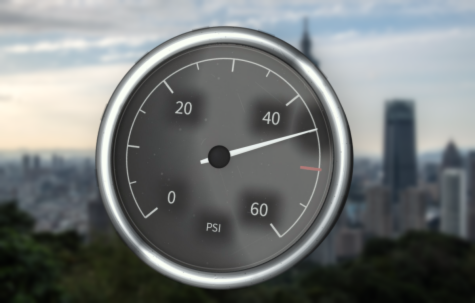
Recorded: 45 psi
